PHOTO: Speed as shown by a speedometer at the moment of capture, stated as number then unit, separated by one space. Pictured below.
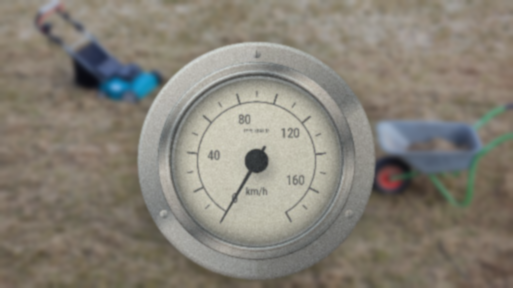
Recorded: 0 km/h
